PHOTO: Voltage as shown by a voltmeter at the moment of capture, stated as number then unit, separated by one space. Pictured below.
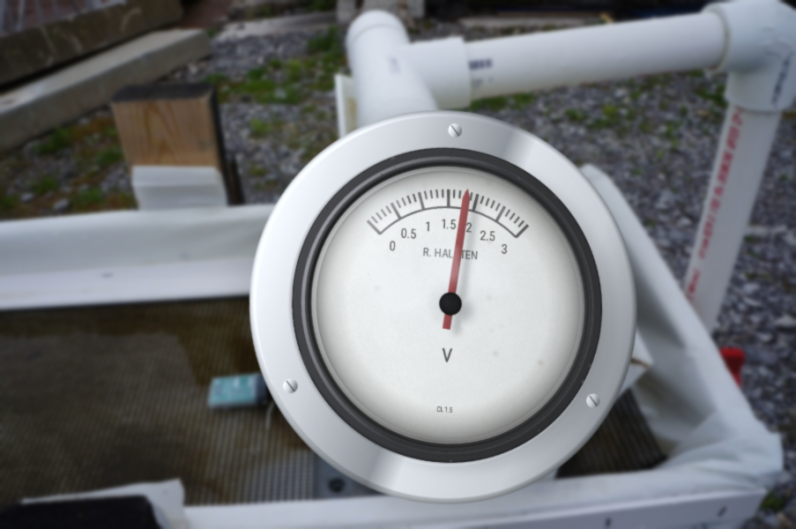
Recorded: 1.8 V
